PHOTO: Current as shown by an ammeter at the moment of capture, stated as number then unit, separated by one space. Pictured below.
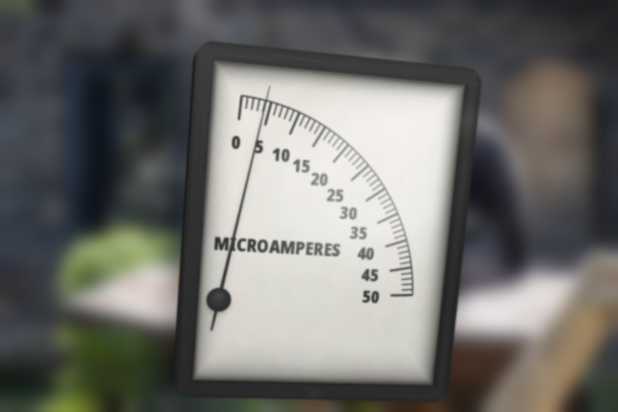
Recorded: 4 µA
